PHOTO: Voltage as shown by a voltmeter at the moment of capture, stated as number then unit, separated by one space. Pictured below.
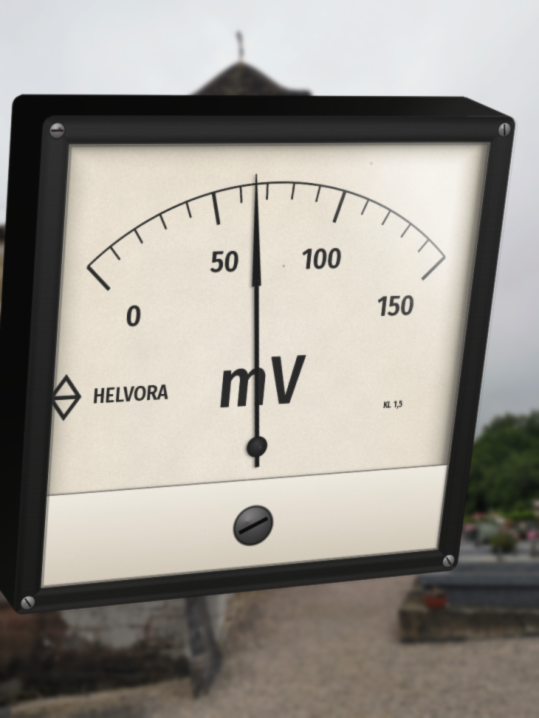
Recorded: 65 mV
